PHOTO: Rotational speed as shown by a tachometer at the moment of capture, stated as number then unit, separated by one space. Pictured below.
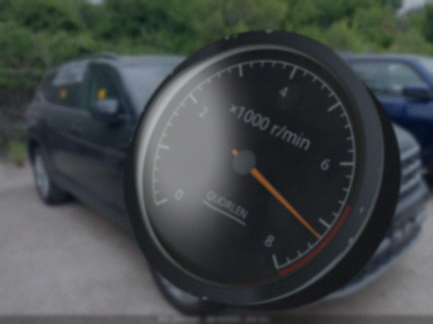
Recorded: 7200 rpm
